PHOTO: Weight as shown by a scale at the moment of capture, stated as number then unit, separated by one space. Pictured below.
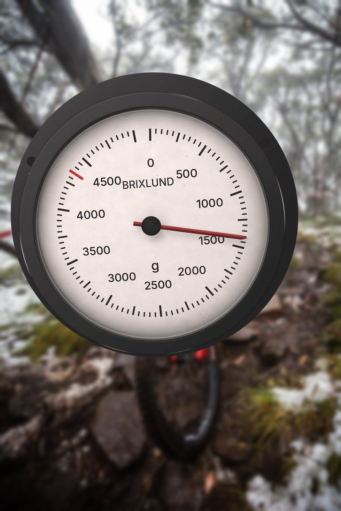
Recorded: 1400 g
